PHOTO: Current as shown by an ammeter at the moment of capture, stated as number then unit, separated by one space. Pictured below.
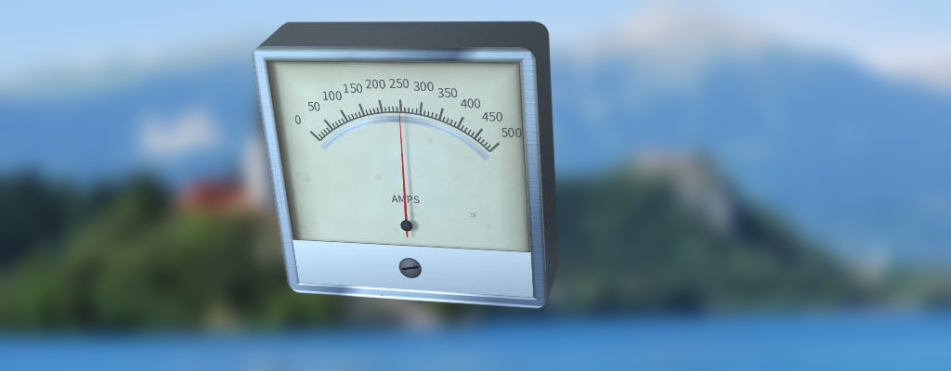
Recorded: 250 A
